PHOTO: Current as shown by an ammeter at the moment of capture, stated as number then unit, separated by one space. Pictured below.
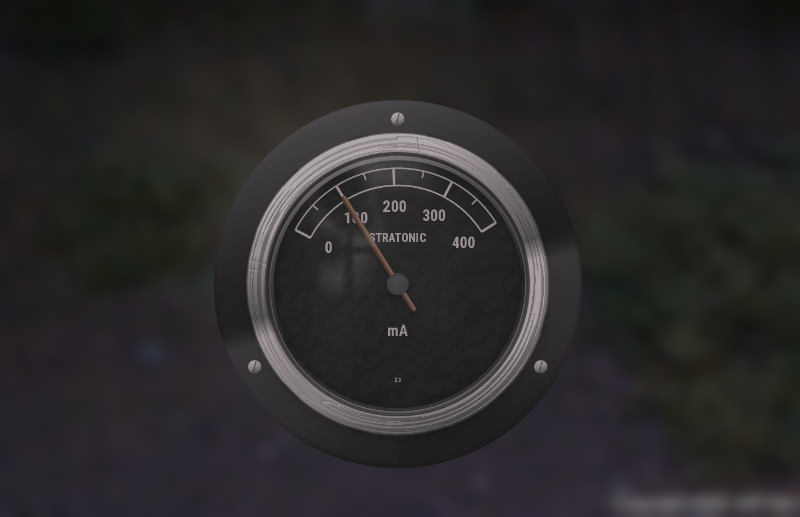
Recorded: 100 mA
